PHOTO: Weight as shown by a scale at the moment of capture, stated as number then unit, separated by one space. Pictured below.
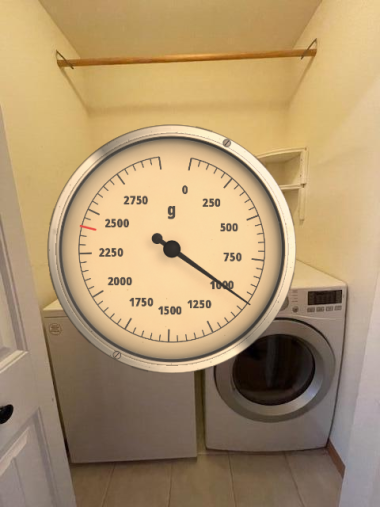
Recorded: 1000 g
